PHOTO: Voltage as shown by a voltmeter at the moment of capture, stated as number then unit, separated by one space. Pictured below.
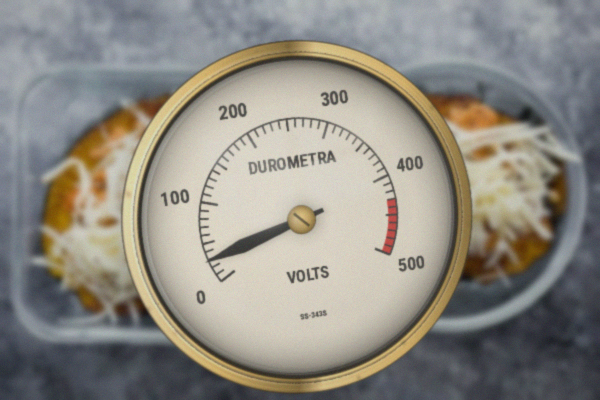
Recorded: 30 V
